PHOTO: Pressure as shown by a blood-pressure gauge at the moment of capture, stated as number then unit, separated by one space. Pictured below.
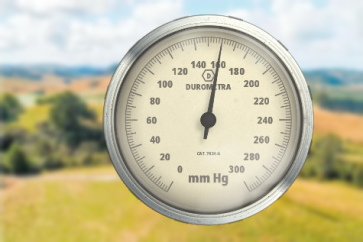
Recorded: 160 mmHg
